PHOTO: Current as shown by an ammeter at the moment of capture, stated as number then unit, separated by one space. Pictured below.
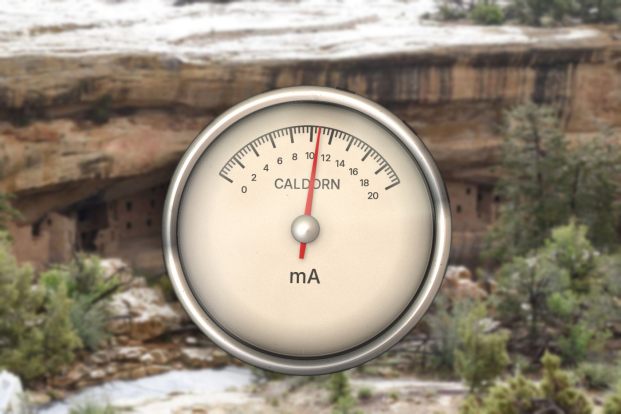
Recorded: 10.8 mA
